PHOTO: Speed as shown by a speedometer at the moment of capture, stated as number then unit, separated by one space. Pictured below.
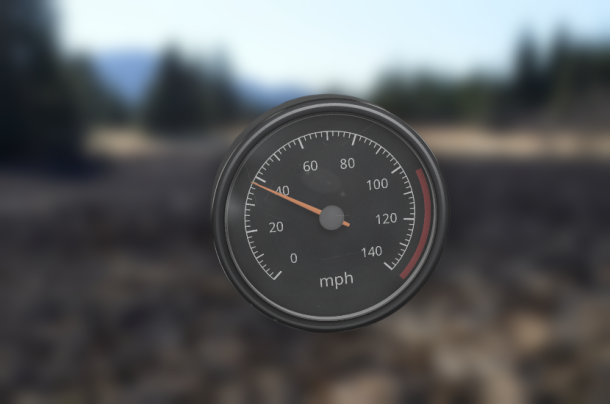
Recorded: 38 mph
